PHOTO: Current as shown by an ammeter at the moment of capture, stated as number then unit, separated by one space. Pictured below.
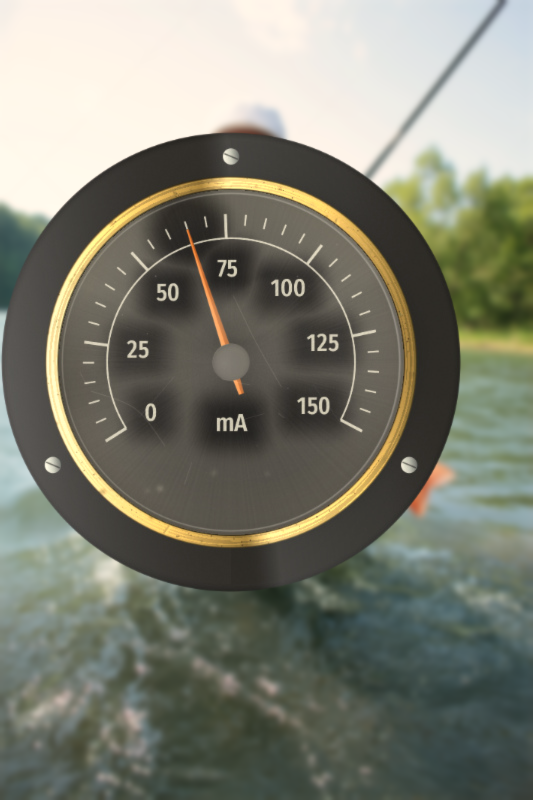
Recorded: 65 mA
